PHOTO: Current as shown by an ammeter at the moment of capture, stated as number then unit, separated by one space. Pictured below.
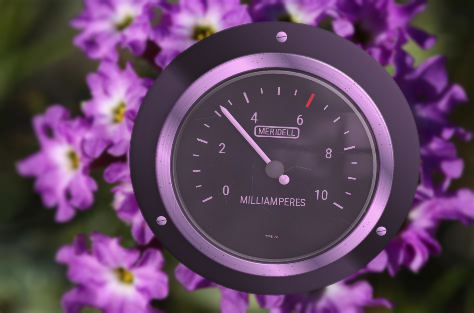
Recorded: 3.25 mA
